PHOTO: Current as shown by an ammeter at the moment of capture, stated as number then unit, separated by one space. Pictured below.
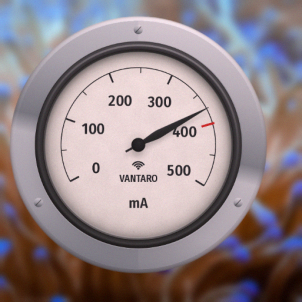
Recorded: 375 mA
